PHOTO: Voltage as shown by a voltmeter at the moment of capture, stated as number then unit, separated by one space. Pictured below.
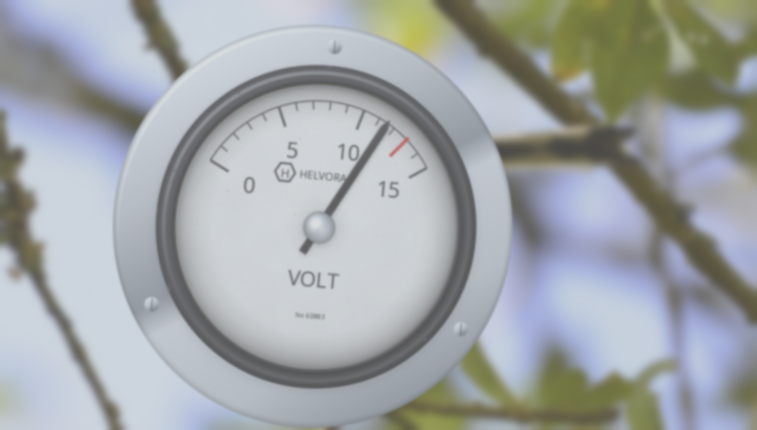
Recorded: 11.5 V
